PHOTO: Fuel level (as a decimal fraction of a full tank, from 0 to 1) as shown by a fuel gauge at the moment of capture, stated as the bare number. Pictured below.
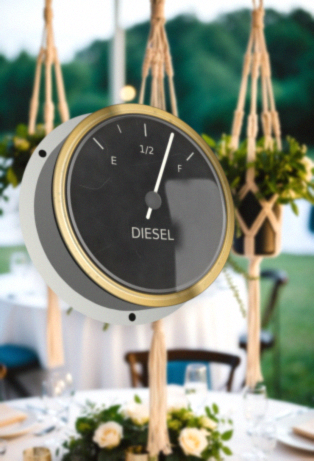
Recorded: 0.75
